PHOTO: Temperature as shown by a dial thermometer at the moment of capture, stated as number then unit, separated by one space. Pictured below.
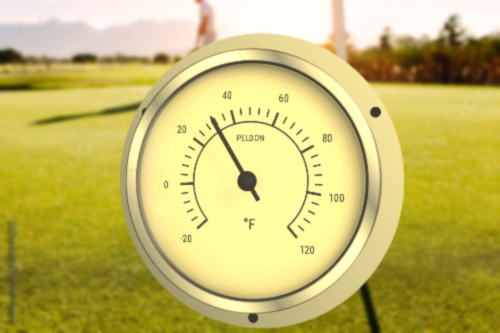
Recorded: 32 °F
